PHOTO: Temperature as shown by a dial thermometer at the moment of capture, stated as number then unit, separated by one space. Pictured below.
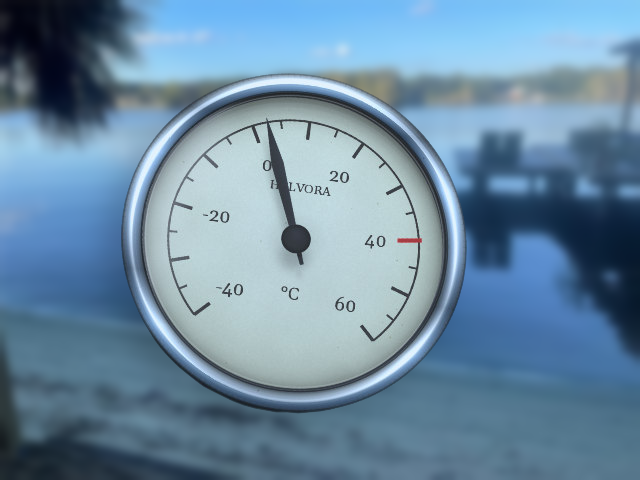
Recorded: 2.5 °C
